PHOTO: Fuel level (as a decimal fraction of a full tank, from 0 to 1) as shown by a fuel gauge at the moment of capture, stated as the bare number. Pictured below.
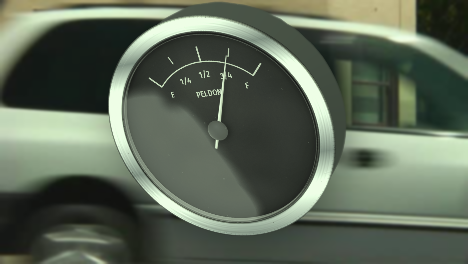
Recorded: 0.75
